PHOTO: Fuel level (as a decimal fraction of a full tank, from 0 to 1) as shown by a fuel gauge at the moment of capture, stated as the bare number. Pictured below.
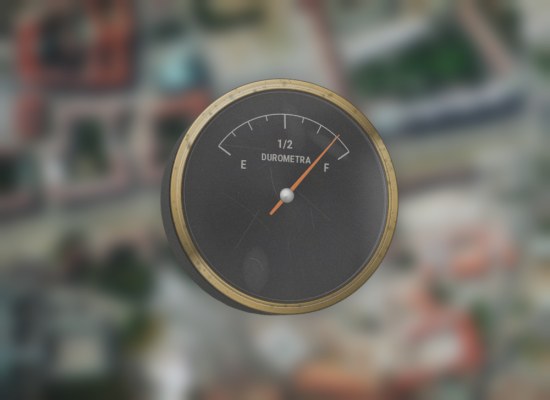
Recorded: 0.875
